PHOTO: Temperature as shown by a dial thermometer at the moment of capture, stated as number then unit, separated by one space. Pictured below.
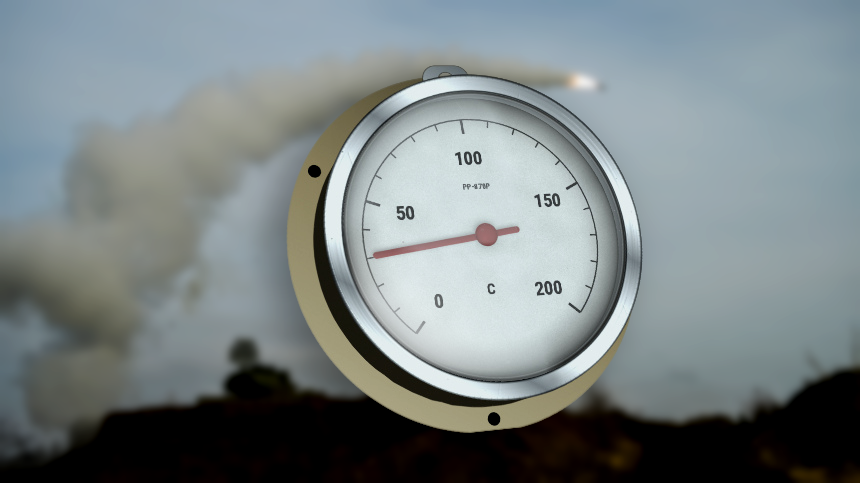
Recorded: 30 °C
